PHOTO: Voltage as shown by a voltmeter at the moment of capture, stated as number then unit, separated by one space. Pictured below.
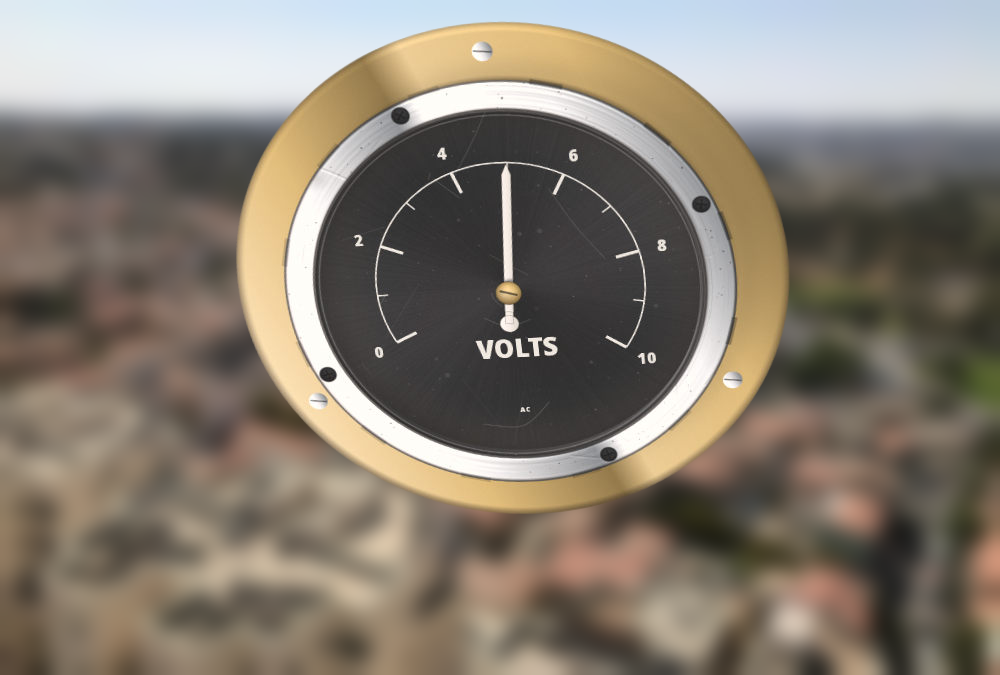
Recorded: 5 V
